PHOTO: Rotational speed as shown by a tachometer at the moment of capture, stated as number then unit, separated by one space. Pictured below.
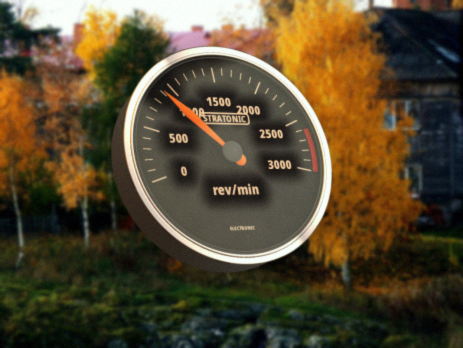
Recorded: 900 rpm
